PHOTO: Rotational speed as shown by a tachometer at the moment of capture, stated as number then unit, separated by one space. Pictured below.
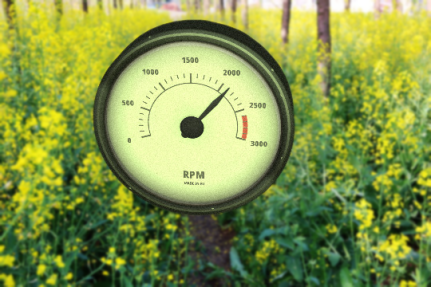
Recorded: 2100 rpm
